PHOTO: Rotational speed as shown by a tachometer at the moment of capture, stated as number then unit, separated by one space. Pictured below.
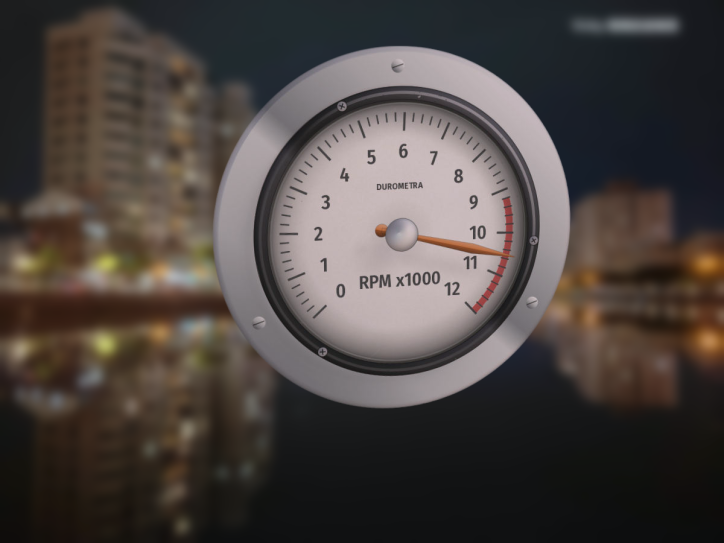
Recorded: 10500 rpm
